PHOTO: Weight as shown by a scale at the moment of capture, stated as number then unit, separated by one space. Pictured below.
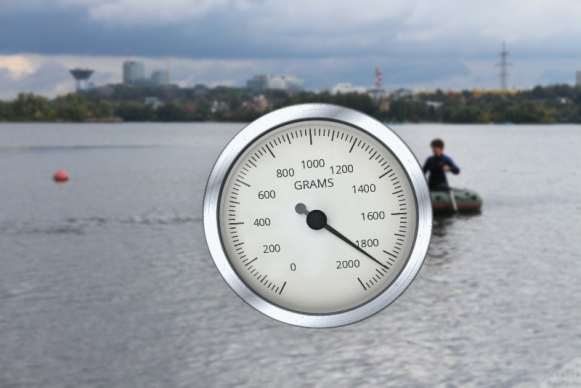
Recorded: 1860 g
